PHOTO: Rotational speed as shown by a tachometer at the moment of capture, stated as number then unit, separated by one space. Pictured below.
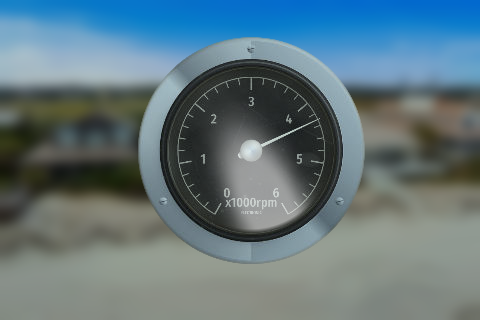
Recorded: 4300 rpm
